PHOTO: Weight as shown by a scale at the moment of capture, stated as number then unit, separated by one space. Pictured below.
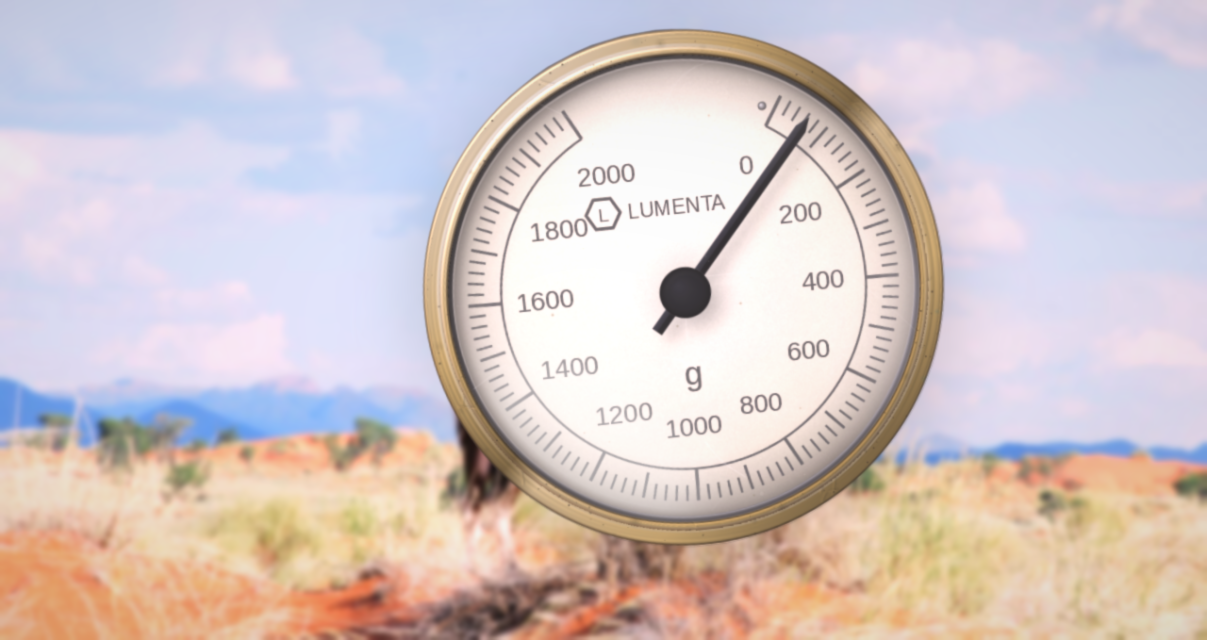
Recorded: 60 g
